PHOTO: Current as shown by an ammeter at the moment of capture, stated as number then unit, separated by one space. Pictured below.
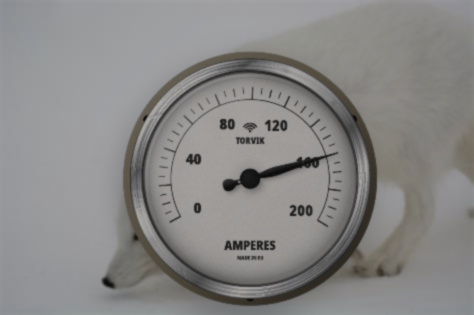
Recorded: 160 A
